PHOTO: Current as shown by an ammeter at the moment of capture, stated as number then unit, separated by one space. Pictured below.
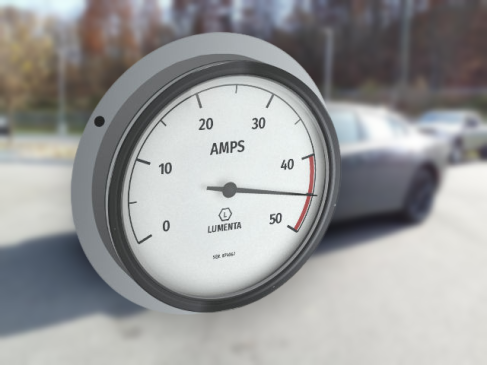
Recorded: 45 A
